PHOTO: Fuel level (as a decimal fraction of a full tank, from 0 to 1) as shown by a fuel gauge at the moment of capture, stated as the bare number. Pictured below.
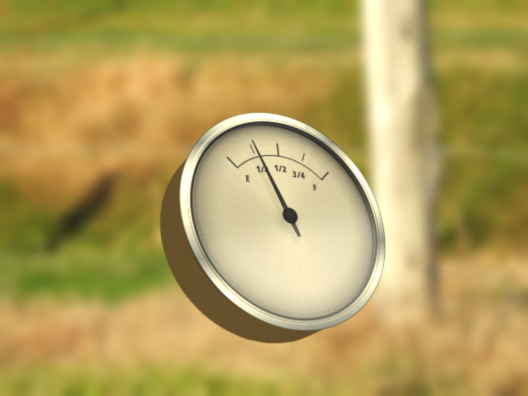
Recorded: 0.25
